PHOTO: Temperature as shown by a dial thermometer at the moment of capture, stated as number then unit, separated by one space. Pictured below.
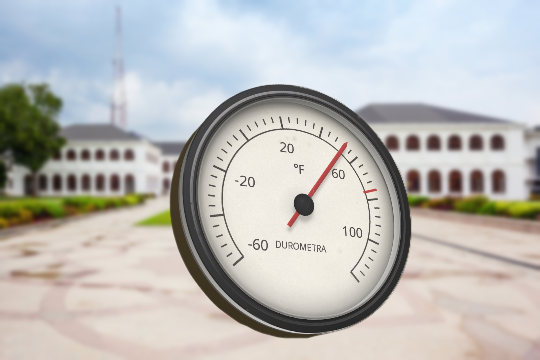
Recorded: 52 °F
